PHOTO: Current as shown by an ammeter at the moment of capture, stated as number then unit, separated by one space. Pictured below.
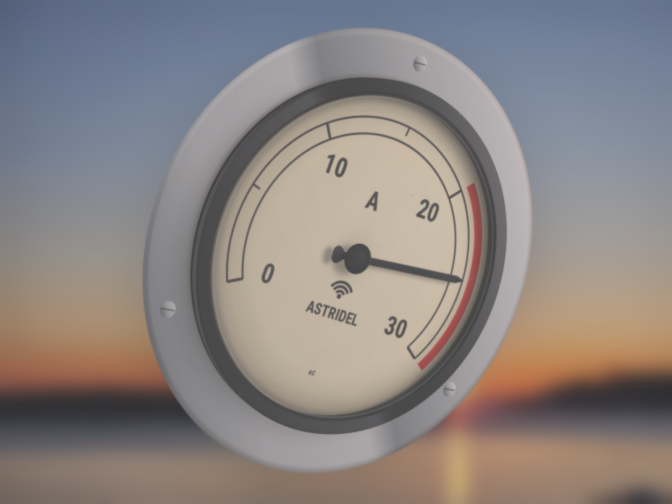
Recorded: 25 A
